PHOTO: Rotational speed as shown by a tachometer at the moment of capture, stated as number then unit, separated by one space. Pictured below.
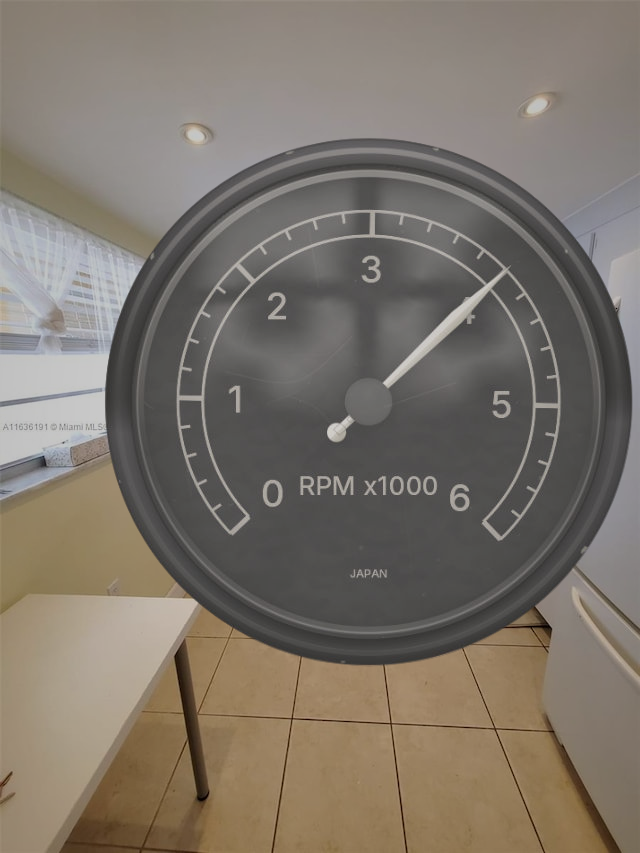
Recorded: 4000 rpm
